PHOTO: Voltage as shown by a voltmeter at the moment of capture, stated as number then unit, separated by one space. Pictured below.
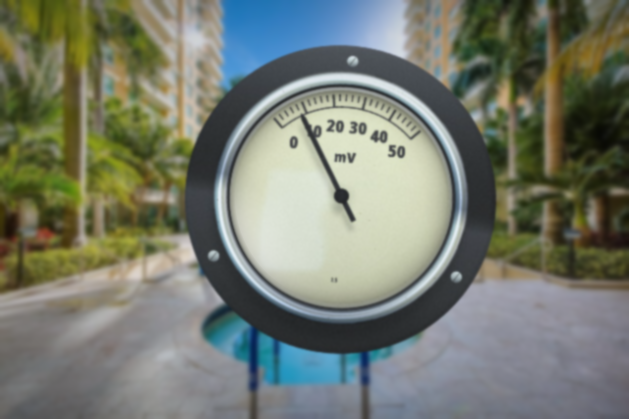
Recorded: 8 mV
